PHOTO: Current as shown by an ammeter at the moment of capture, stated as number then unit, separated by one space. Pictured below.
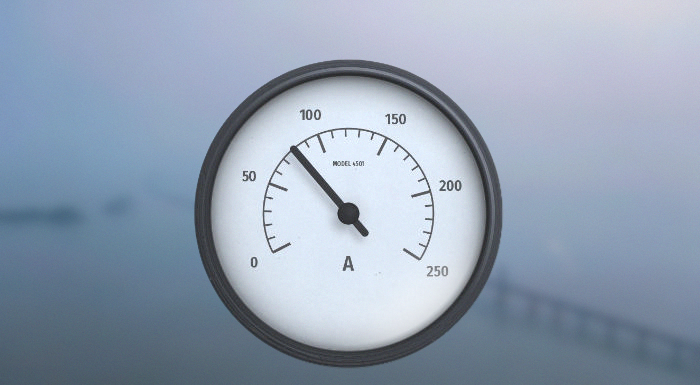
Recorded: 80 A
